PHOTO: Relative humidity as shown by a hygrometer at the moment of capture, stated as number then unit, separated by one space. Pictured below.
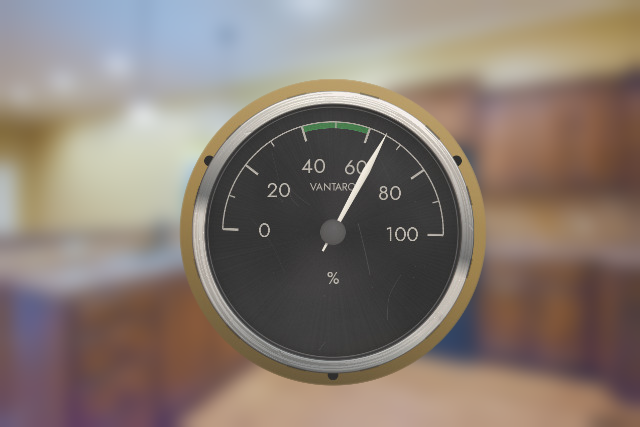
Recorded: 65 %
